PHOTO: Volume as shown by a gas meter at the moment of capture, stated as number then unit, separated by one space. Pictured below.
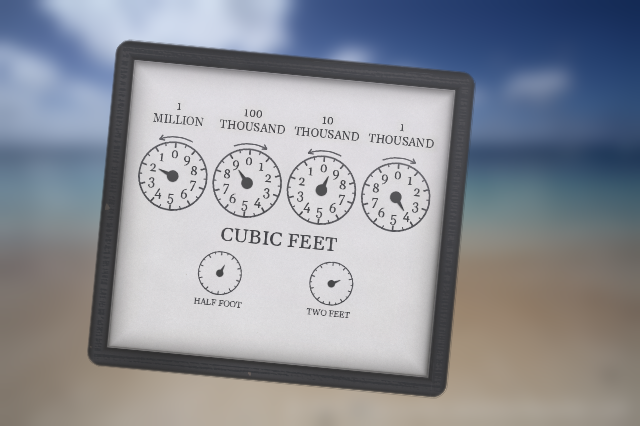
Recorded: 189400 ft³
